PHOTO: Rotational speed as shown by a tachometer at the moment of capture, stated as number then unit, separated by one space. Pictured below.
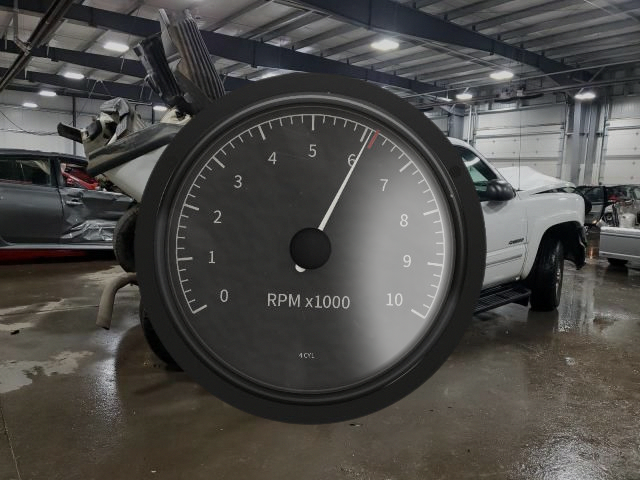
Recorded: 6100 rpm
